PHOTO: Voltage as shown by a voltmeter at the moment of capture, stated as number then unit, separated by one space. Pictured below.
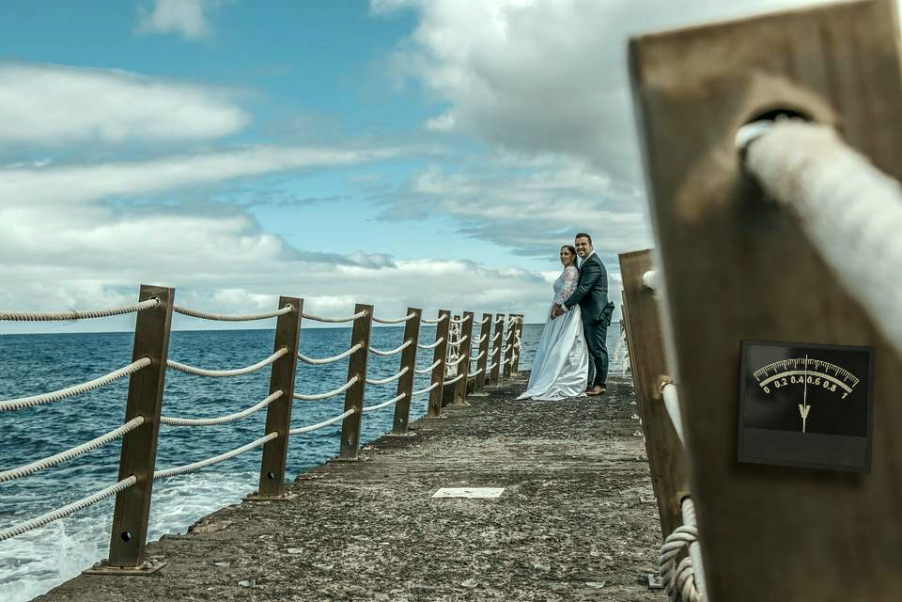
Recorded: 0.5 V
